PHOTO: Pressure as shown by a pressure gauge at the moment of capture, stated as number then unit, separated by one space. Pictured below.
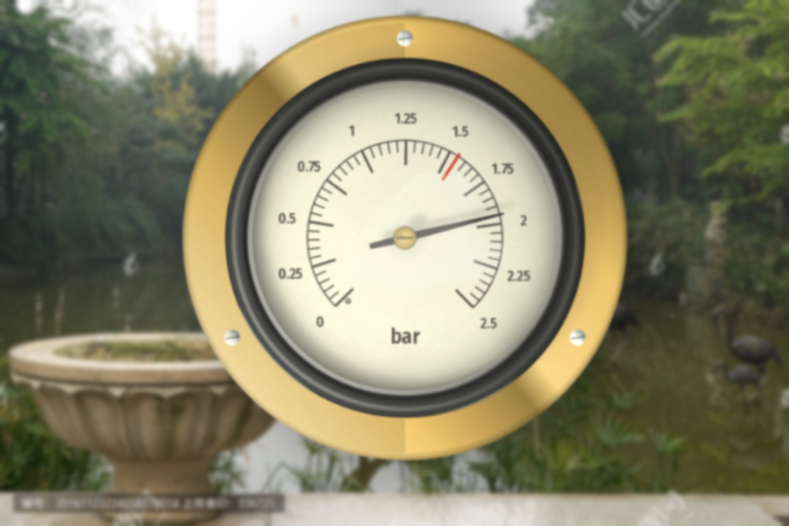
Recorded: 1.95 bar
